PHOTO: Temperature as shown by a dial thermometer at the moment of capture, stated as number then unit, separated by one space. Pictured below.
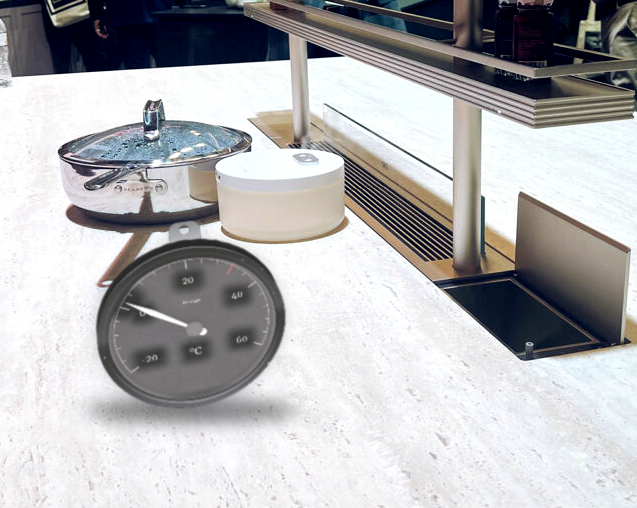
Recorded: 2 °C
